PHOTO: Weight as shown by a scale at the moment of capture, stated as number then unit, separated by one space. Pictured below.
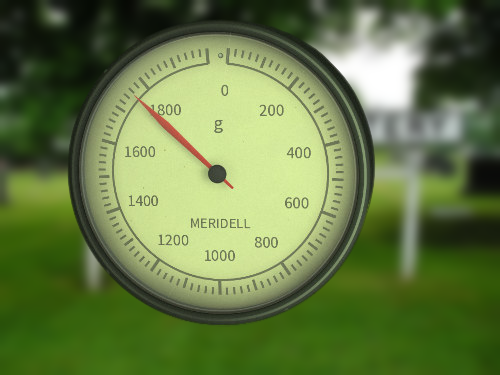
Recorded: 1760 g
